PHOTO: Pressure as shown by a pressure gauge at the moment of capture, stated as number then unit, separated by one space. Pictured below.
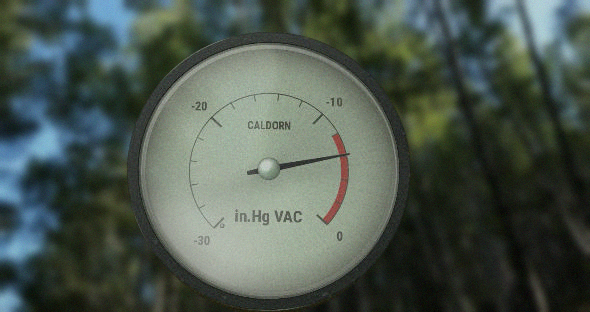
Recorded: -6 inHg
